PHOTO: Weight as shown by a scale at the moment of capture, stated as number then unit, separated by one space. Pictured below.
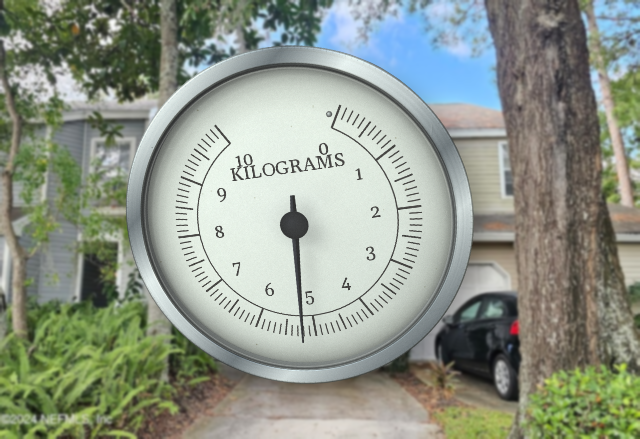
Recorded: 5.2 kg
